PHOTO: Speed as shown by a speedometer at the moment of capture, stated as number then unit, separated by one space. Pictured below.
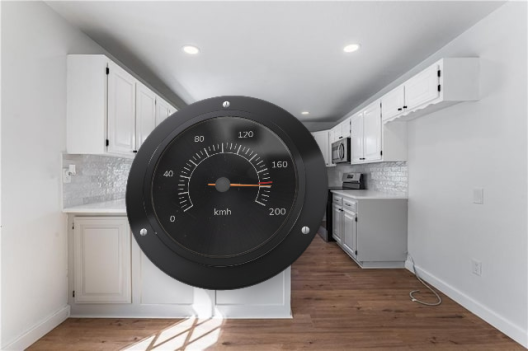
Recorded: 180 km/h
